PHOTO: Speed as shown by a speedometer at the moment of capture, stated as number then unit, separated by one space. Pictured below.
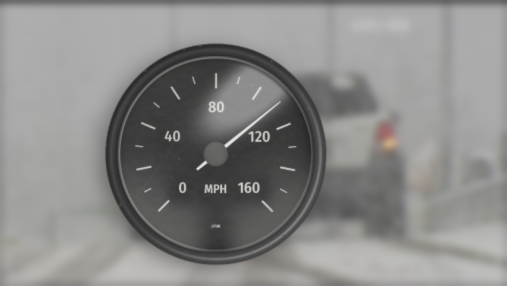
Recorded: 110 mph
